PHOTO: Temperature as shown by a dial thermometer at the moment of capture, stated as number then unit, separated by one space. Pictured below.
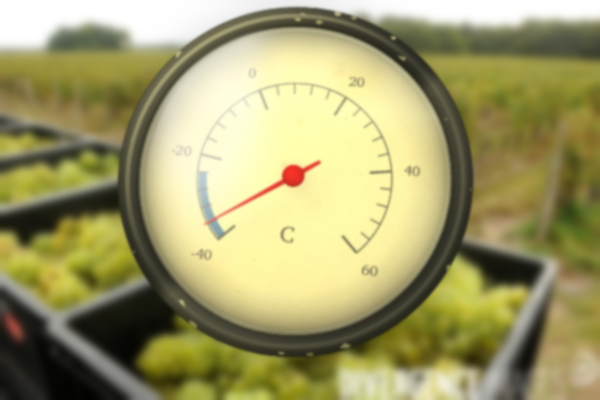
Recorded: -36 °C
